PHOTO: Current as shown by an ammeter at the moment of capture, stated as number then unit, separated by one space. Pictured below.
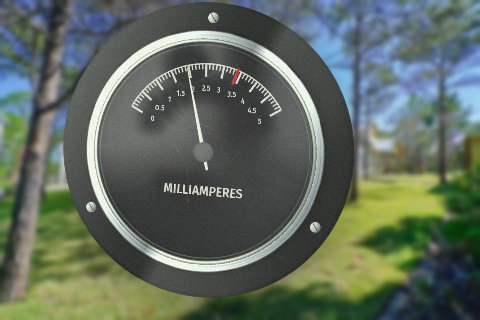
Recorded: 2 mA
